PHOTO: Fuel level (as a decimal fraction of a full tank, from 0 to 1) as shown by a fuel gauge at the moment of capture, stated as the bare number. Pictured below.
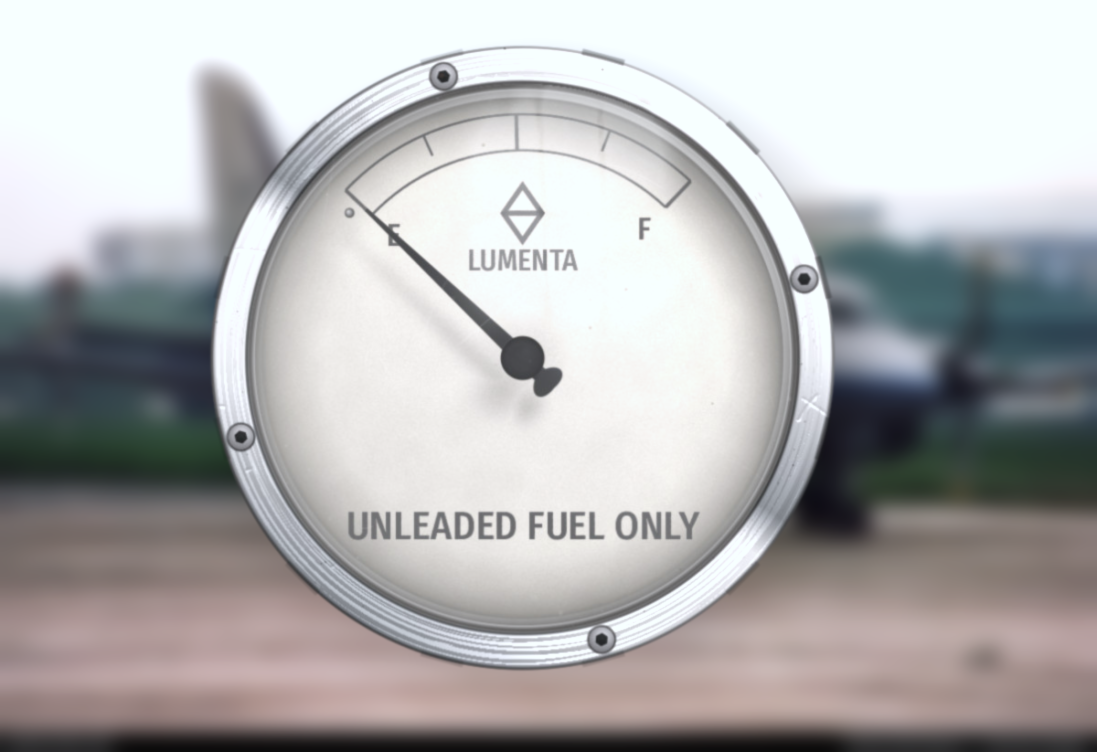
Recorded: 0
